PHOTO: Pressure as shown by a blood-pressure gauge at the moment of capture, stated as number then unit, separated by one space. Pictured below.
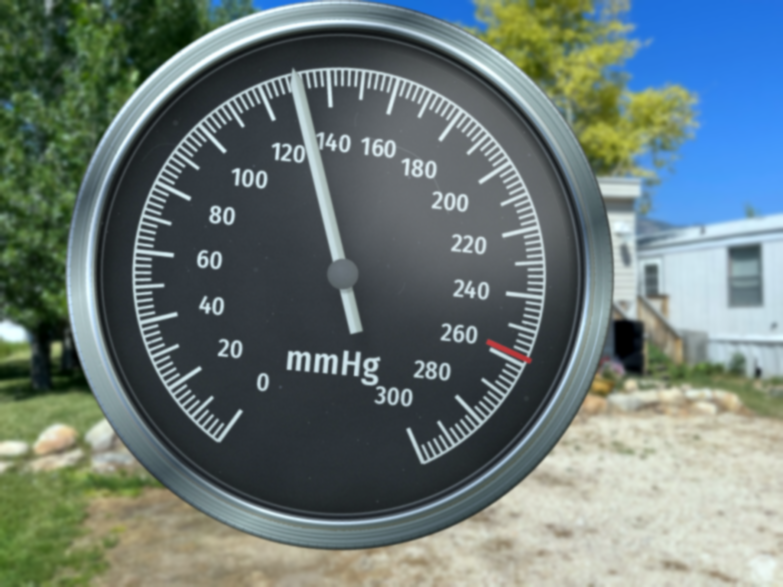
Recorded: 130 mmHg
